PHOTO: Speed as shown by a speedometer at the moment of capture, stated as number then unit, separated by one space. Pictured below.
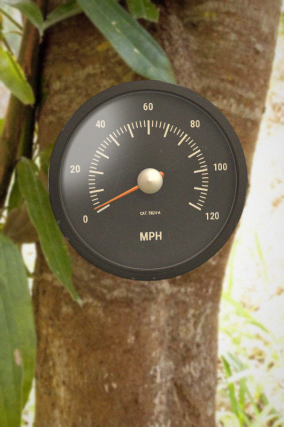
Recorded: 2 mph
